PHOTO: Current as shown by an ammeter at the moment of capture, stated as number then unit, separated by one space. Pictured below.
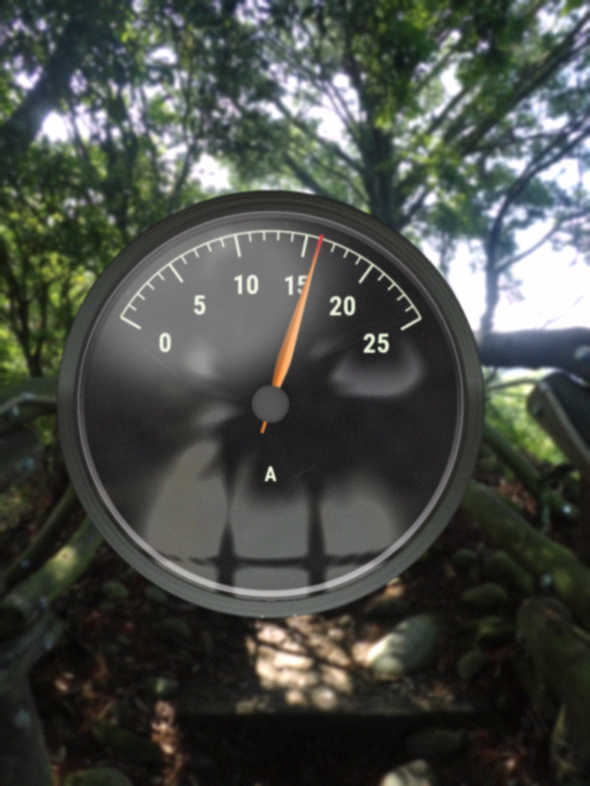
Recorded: 16 A
